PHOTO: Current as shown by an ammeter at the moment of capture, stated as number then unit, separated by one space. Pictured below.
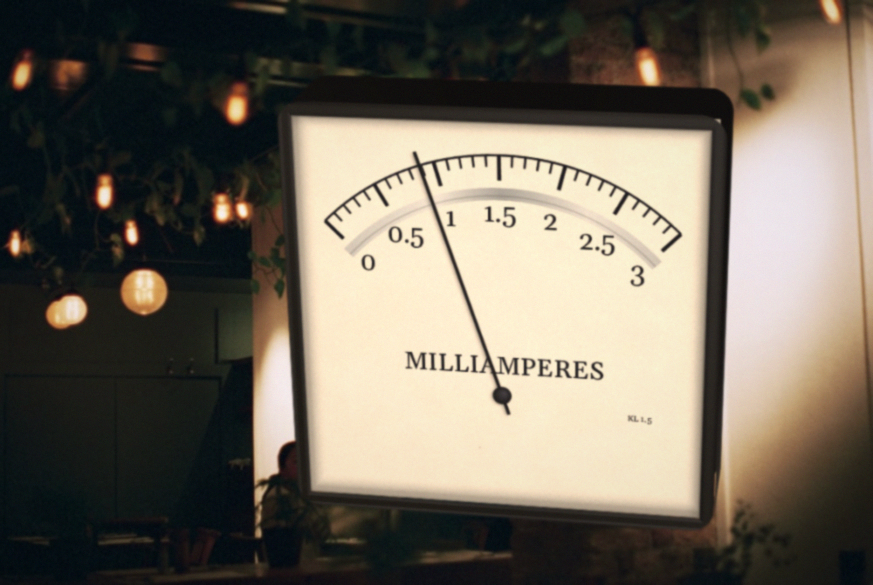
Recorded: 0.9 mA
